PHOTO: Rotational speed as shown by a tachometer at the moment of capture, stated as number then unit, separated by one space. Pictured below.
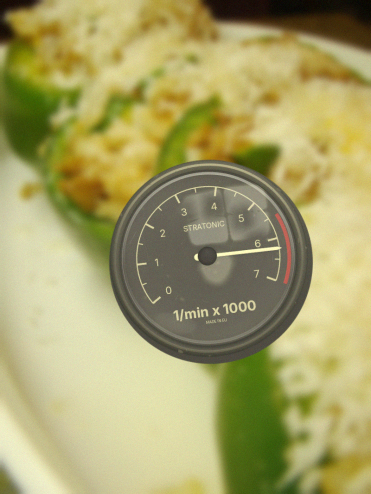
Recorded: 6250 rpm
